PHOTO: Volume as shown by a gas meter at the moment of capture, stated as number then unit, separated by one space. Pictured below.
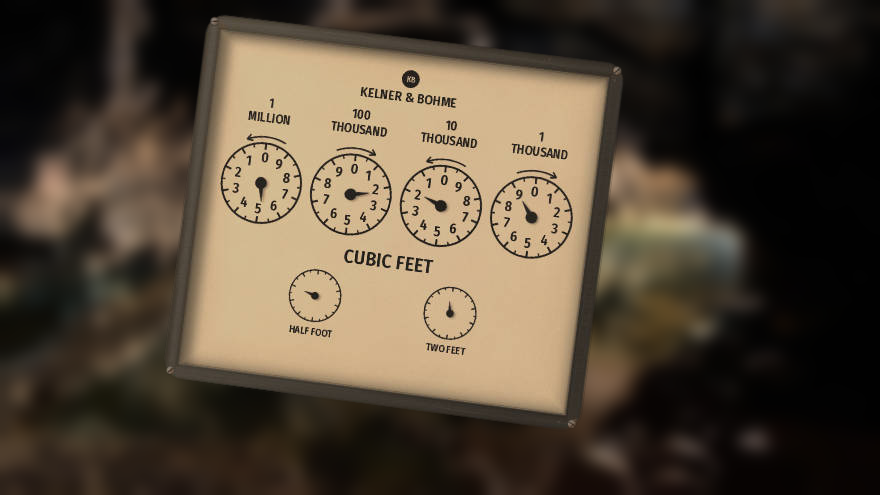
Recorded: 521900 ft³
